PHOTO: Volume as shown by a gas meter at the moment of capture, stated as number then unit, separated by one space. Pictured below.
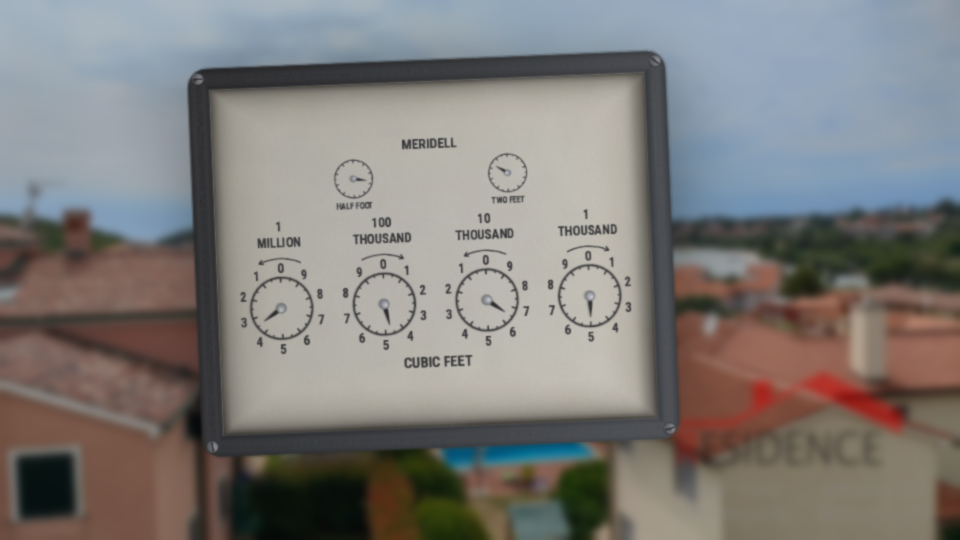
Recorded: 346500 ft³
